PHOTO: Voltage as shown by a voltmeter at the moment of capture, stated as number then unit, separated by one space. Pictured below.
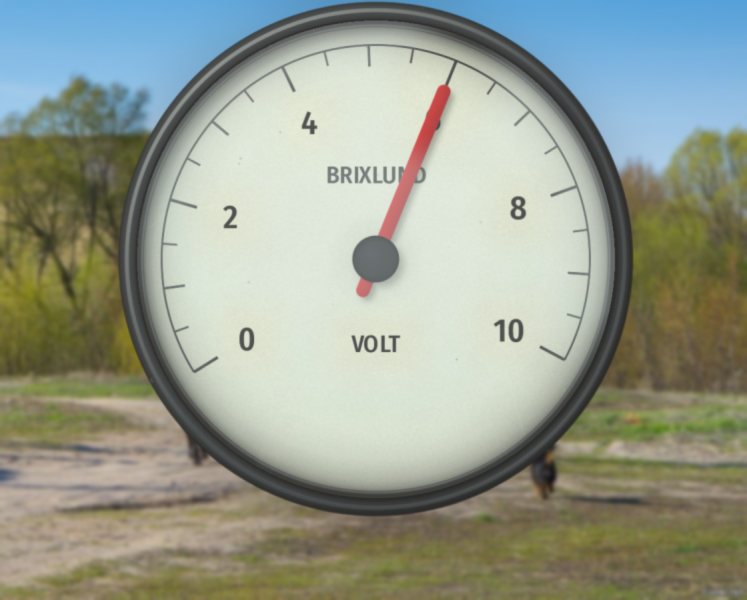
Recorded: 6 V
